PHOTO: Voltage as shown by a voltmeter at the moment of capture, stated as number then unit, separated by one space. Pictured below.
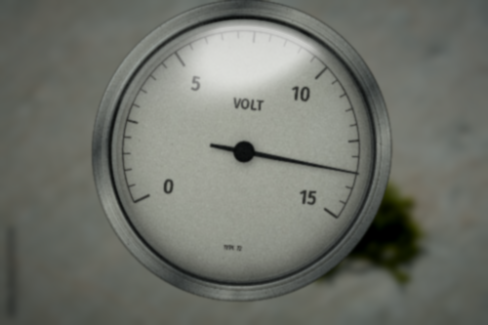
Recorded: 13.5 V
